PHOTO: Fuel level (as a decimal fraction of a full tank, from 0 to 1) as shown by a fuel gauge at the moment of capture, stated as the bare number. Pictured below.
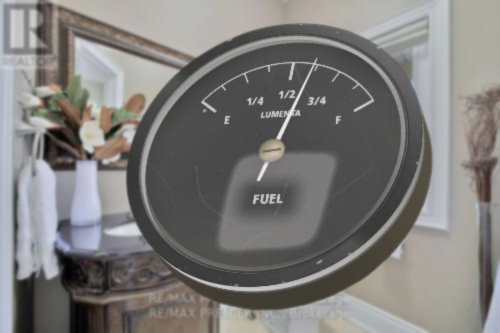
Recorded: 0.625
